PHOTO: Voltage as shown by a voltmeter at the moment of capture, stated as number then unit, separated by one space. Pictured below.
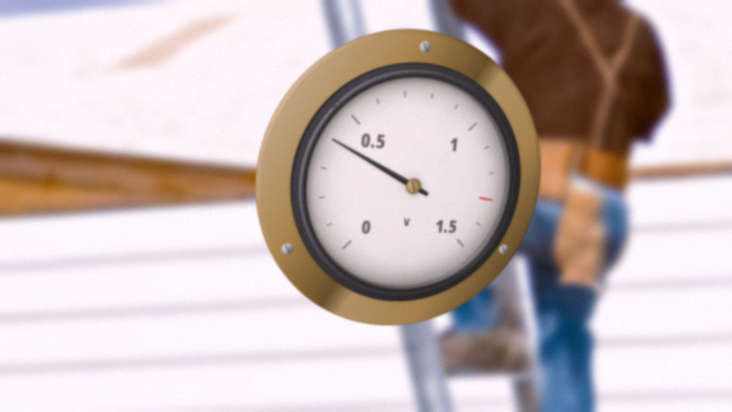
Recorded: 0.4 V
